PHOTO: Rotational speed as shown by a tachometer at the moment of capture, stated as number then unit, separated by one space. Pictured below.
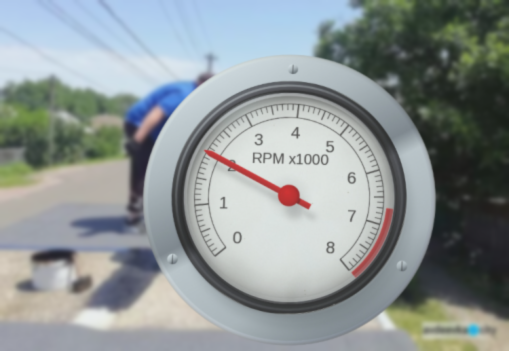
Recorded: 2000 rpm
